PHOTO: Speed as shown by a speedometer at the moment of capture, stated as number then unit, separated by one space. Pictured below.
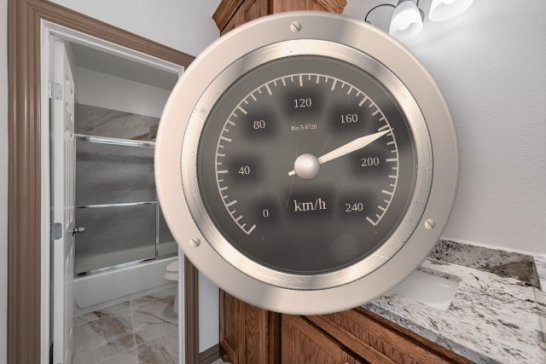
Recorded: 182.5 km/h
